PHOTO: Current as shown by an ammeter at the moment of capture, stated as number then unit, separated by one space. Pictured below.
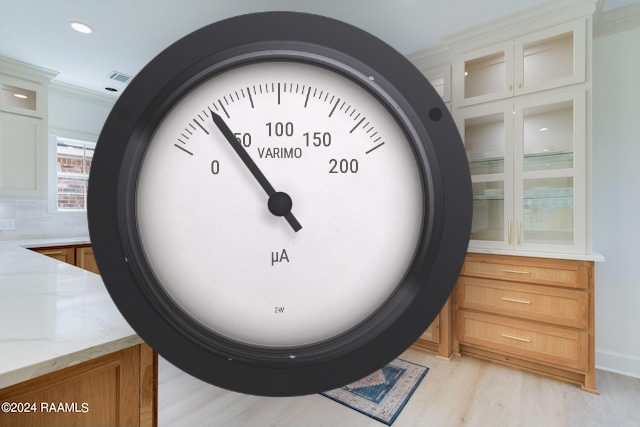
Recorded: 40 µA
